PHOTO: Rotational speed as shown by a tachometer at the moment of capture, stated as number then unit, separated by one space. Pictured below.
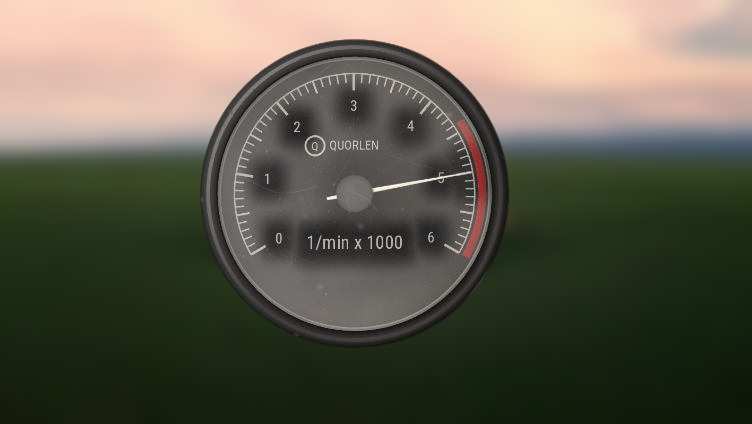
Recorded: 5000 rpm
